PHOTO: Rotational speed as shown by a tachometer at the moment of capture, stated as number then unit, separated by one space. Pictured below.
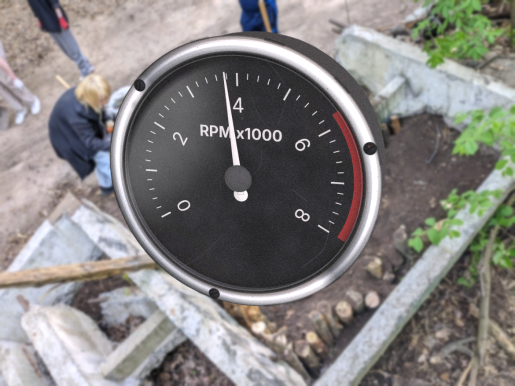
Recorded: 3800 rpm
